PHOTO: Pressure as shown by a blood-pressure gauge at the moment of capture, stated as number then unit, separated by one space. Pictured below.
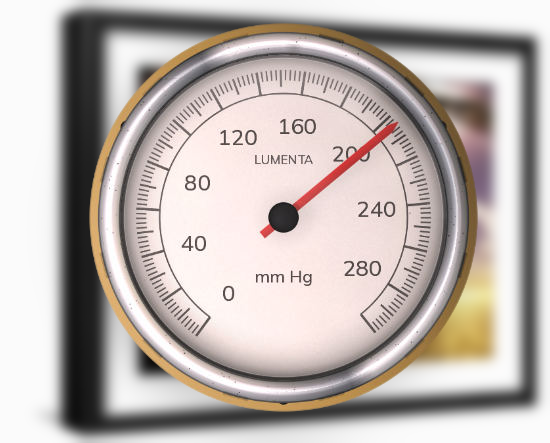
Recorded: 204 mmHg
